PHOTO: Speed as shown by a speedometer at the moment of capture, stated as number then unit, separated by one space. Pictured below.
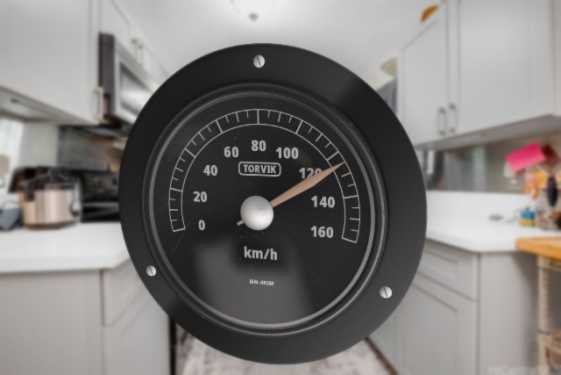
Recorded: 125 km/h
